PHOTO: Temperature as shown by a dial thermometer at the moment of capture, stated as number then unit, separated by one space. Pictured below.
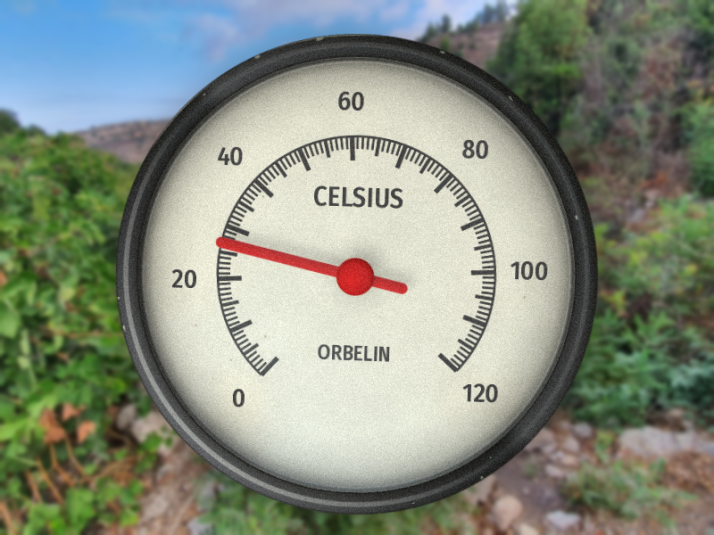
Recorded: 27 °C
